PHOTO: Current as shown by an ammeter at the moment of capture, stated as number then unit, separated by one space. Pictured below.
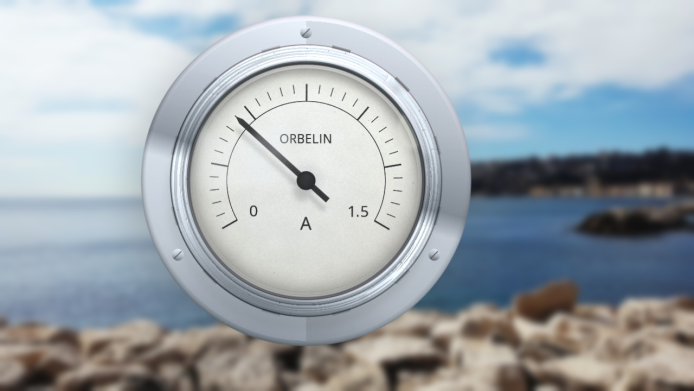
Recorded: 0.45 A
